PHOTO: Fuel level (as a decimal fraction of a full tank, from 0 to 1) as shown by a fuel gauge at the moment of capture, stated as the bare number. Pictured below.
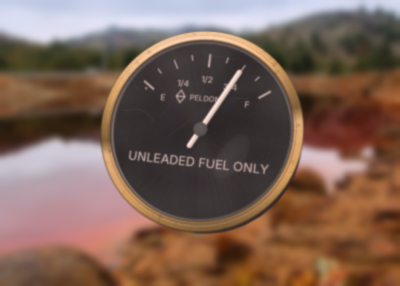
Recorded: 0.75
